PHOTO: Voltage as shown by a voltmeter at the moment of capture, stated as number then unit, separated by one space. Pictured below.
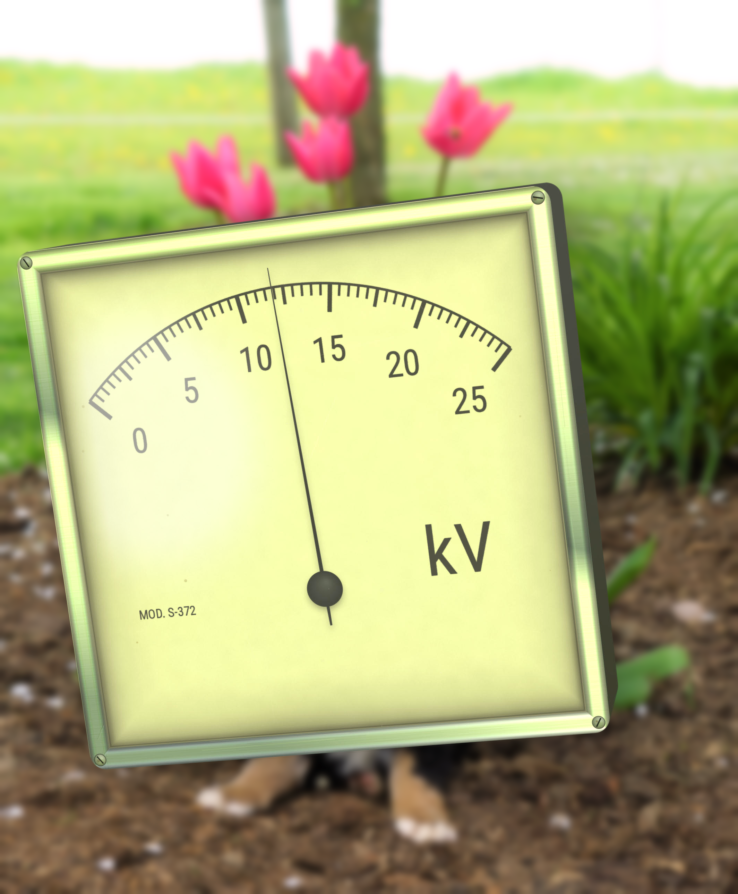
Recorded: 12 kV
